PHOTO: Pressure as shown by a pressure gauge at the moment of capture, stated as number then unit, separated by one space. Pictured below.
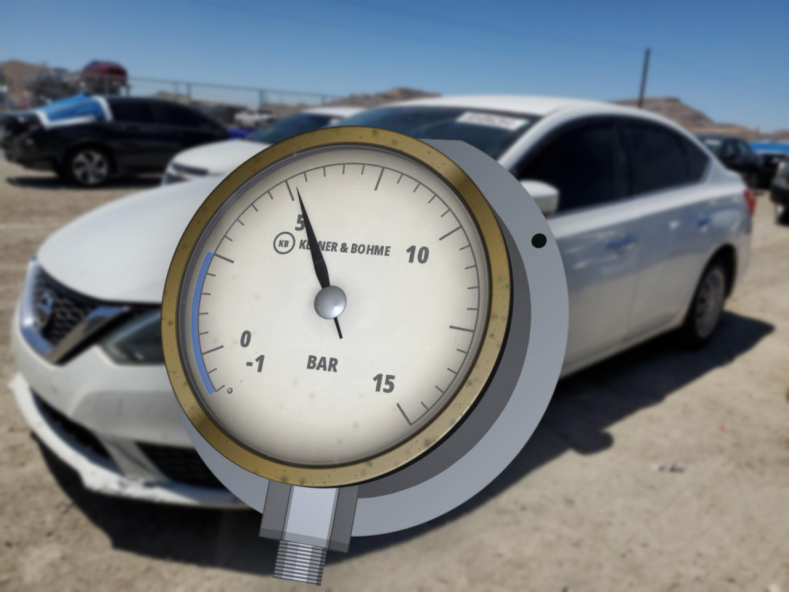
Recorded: 5.25 bar
